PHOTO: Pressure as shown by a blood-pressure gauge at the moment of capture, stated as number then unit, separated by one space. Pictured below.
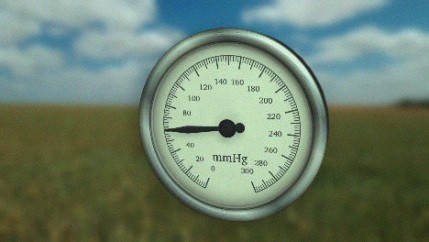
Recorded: 60 mmHg
